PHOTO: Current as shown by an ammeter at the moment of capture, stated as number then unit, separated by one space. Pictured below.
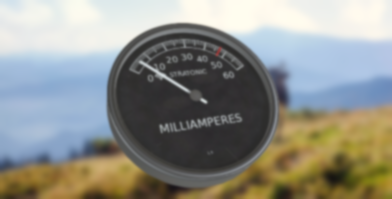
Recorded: 5 mA
